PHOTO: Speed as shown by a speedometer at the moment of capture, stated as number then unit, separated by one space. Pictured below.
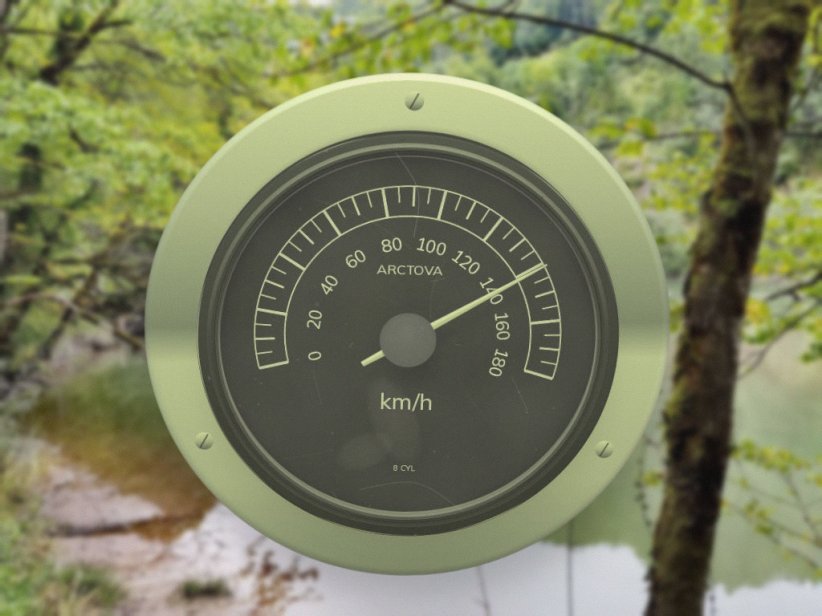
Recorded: 140 km/h
